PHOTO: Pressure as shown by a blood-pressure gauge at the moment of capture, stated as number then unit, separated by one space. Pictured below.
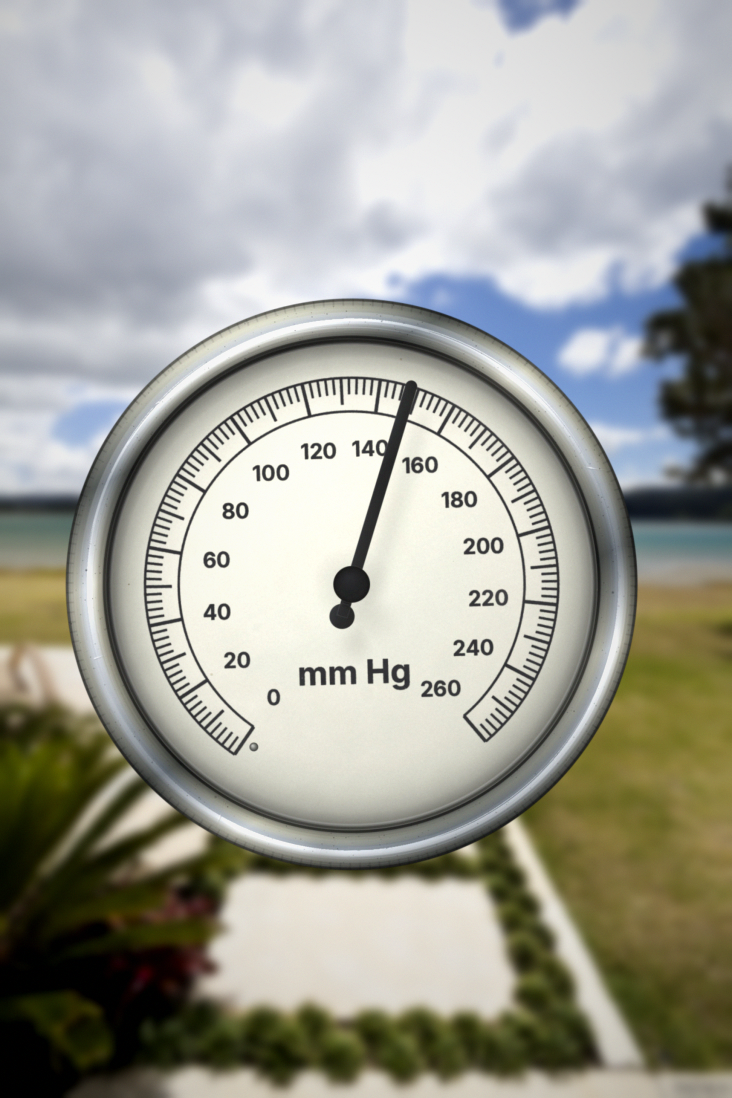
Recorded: 148 mmHg
